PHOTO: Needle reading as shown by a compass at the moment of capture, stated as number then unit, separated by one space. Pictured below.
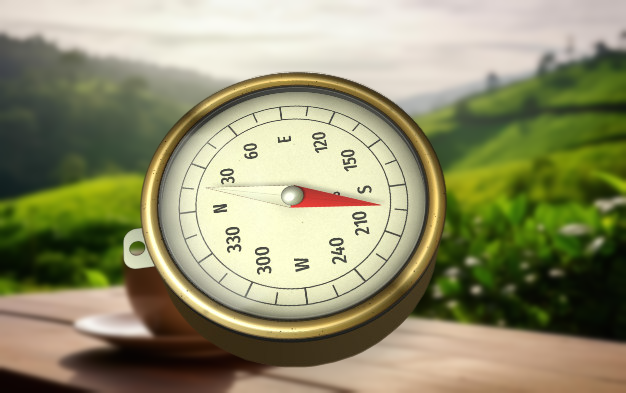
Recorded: 195 °
